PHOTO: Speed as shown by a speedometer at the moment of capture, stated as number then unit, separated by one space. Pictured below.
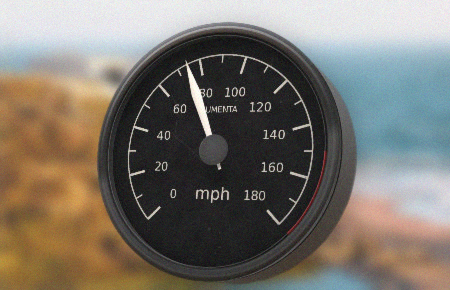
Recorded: 75 mph
